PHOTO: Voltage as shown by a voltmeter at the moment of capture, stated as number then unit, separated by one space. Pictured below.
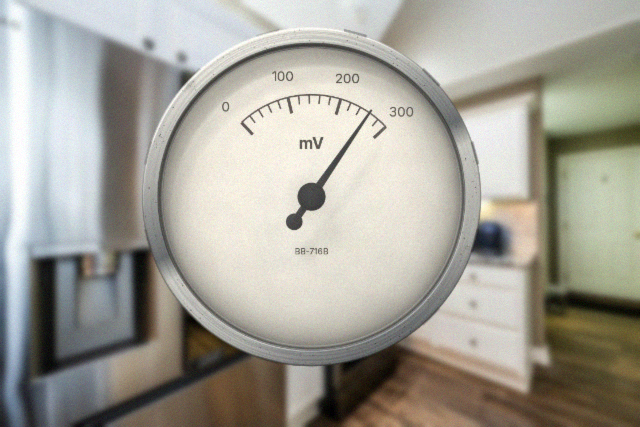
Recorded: 260 mV
